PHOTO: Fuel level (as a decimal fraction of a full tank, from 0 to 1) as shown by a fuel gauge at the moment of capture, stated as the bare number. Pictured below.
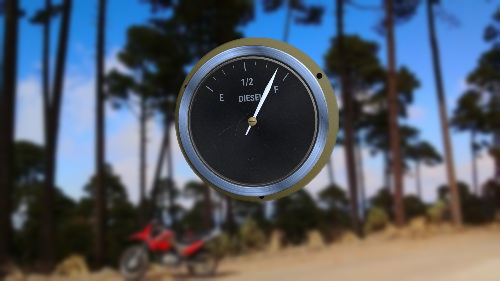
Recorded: 0.875
